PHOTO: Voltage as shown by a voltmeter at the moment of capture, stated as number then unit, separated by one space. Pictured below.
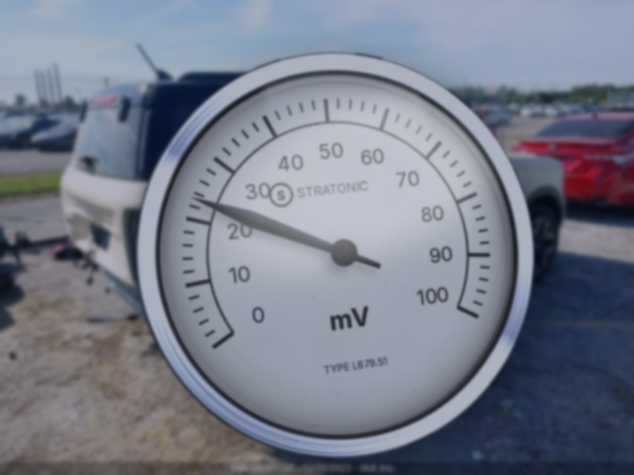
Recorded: 23 mV
